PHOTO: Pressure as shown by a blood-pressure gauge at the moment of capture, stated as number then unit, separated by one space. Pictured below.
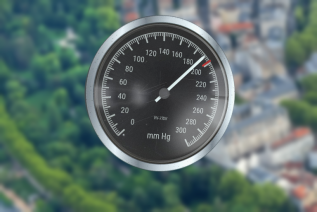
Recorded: 190 mmHg
